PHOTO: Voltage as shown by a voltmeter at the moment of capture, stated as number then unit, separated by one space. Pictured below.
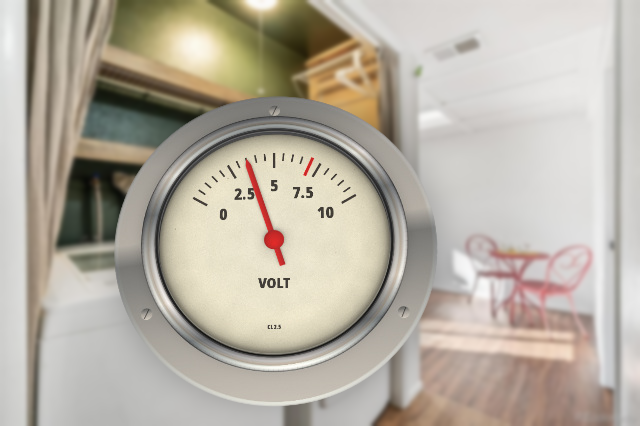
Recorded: 3.5 V
